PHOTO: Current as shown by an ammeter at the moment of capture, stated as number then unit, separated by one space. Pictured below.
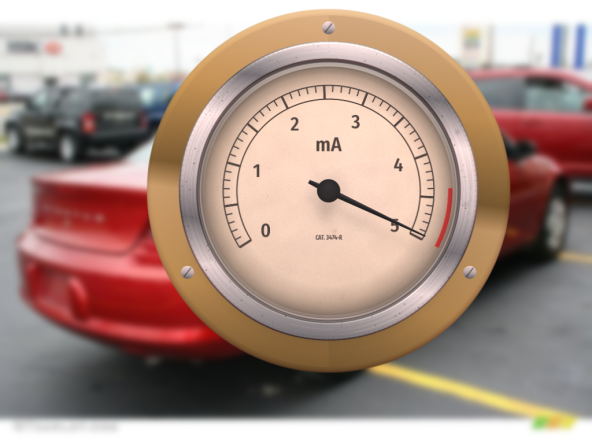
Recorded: 4.95 mA
